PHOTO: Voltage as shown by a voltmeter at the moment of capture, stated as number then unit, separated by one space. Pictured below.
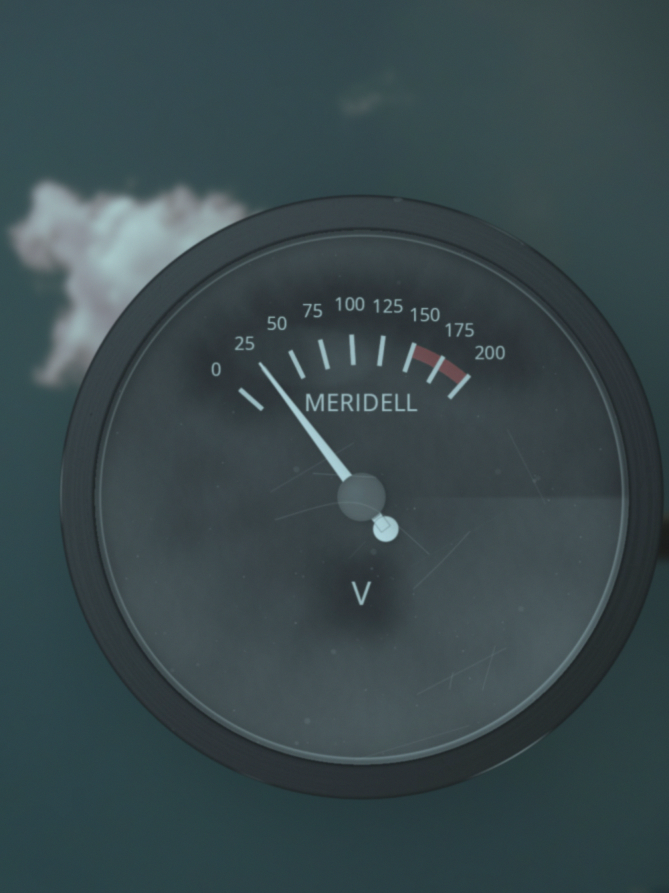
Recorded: 25 V
